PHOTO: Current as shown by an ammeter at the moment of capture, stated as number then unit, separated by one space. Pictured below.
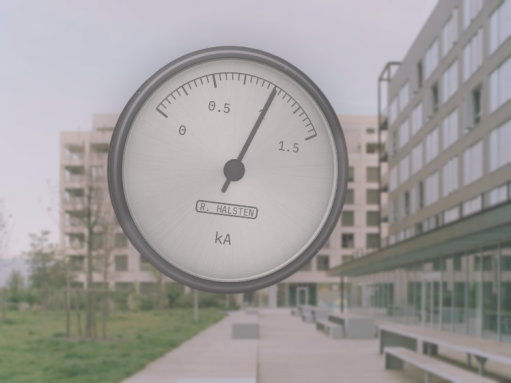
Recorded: 1 kA
